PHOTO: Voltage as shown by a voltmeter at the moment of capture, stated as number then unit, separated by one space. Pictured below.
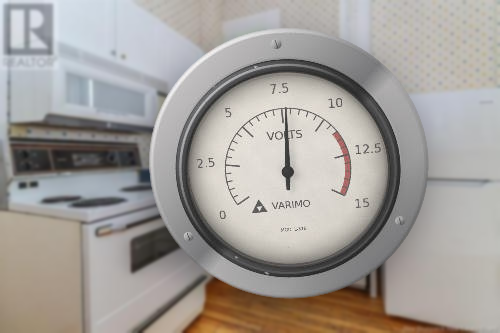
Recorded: 7.75 V
